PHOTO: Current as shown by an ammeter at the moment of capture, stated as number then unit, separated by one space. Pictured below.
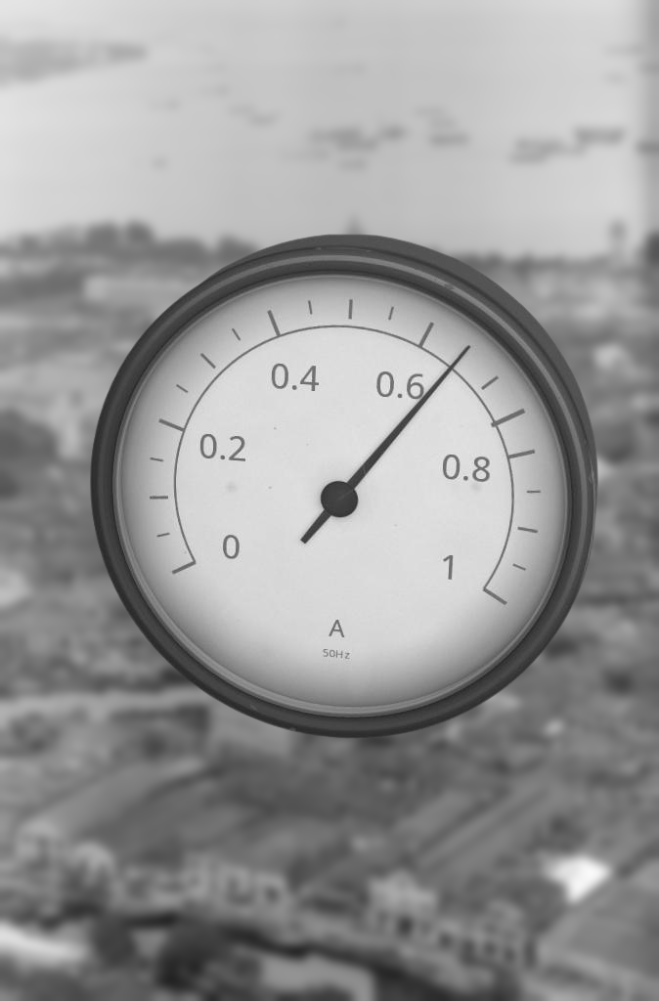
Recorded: 0.65 A
